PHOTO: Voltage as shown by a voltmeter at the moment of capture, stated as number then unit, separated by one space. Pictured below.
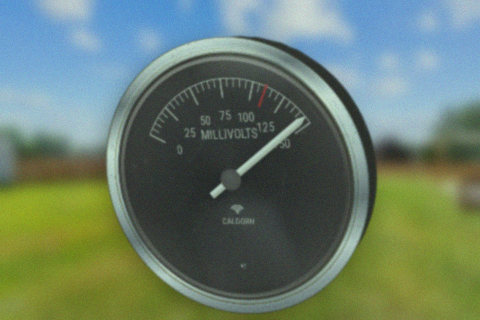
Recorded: 145 mV
